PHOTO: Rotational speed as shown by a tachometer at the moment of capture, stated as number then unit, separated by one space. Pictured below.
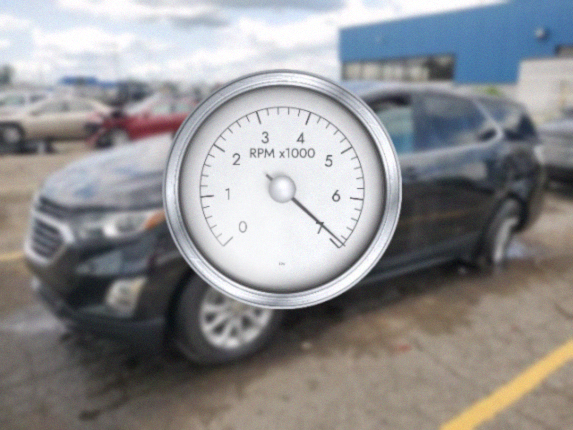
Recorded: 6900 rpm
